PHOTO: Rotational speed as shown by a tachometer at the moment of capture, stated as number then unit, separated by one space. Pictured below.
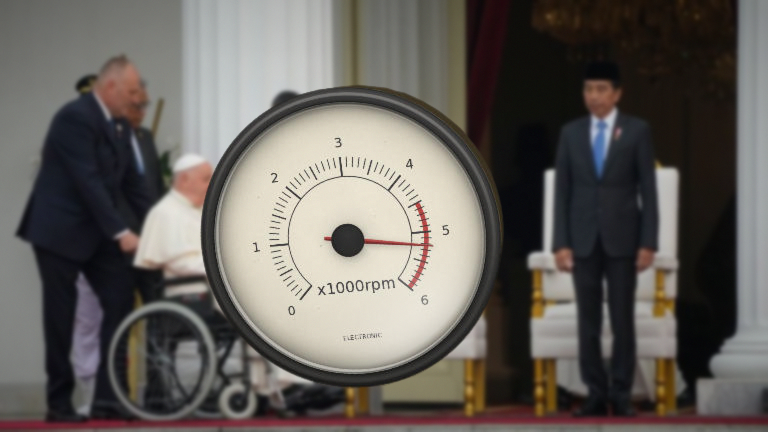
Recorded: 5200 rpm
